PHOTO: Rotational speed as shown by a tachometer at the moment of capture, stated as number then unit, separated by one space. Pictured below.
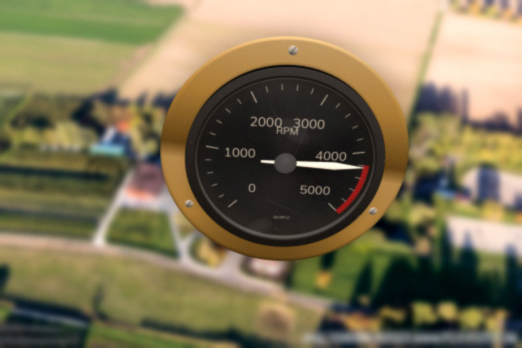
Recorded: 4200 rpm
